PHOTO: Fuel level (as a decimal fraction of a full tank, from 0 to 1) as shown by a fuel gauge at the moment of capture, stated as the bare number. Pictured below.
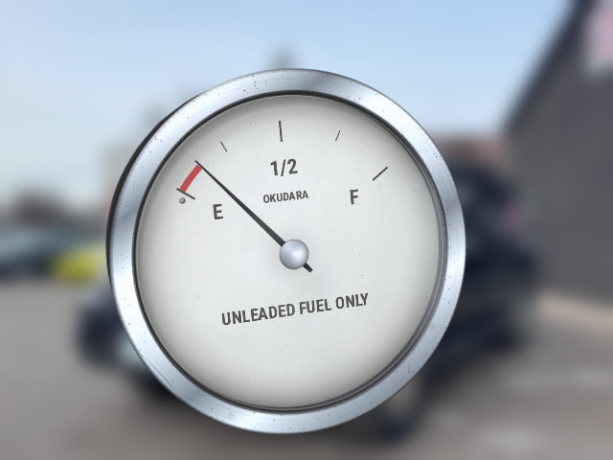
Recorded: 0.125
